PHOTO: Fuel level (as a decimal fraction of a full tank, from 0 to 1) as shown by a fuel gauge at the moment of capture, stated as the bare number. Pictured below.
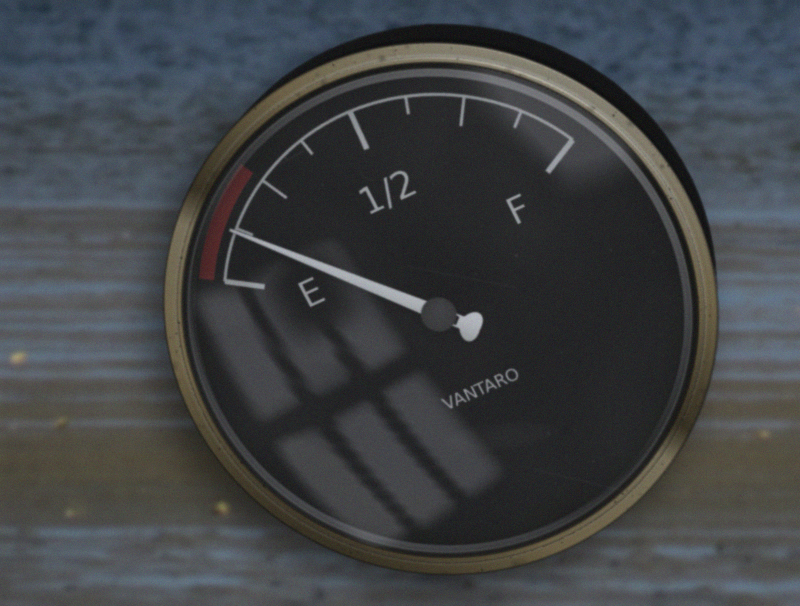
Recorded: 0.125
